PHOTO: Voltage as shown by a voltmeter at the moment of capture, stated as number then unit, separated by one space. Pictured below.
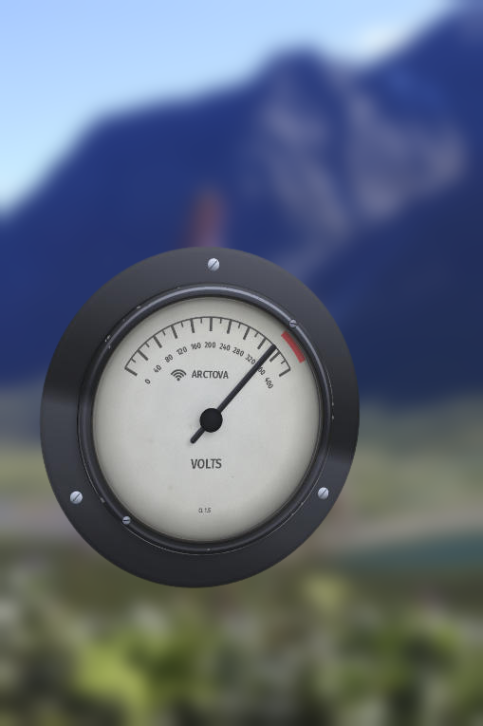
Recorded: 340 V
